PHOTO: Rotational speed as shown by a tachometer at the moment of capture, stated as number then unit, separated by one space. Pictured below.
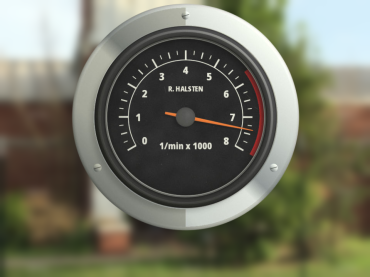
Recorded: 7375 rpm
